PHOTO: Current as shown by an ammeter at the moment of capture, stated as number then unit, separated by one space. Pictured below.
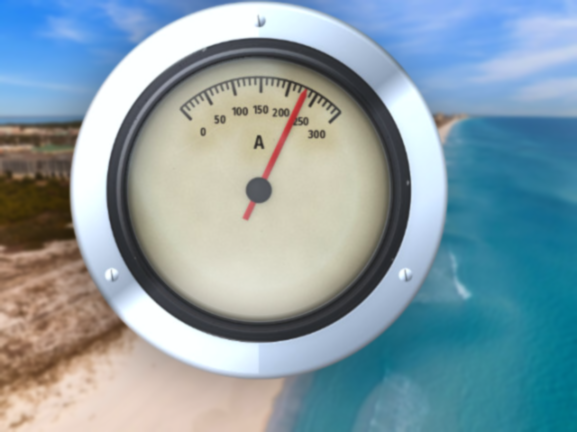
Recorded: 230 A
